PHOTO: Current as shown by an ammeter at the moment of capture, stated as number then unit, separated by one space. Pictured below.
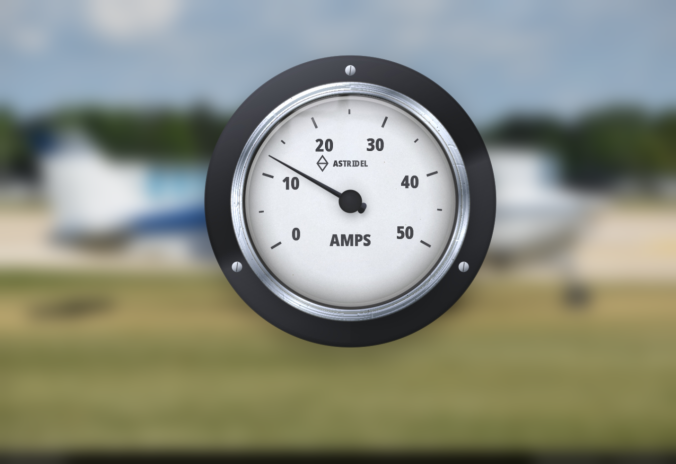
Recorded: 12.5 A
